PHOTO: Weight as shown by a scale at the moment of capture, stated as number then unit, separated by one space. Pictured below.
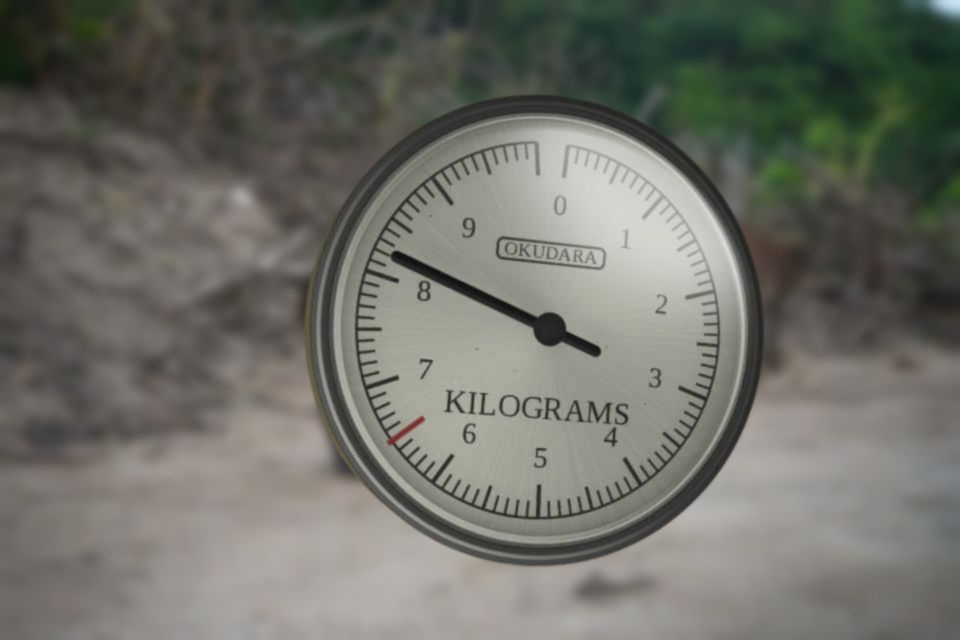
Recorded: 8.2 kg
